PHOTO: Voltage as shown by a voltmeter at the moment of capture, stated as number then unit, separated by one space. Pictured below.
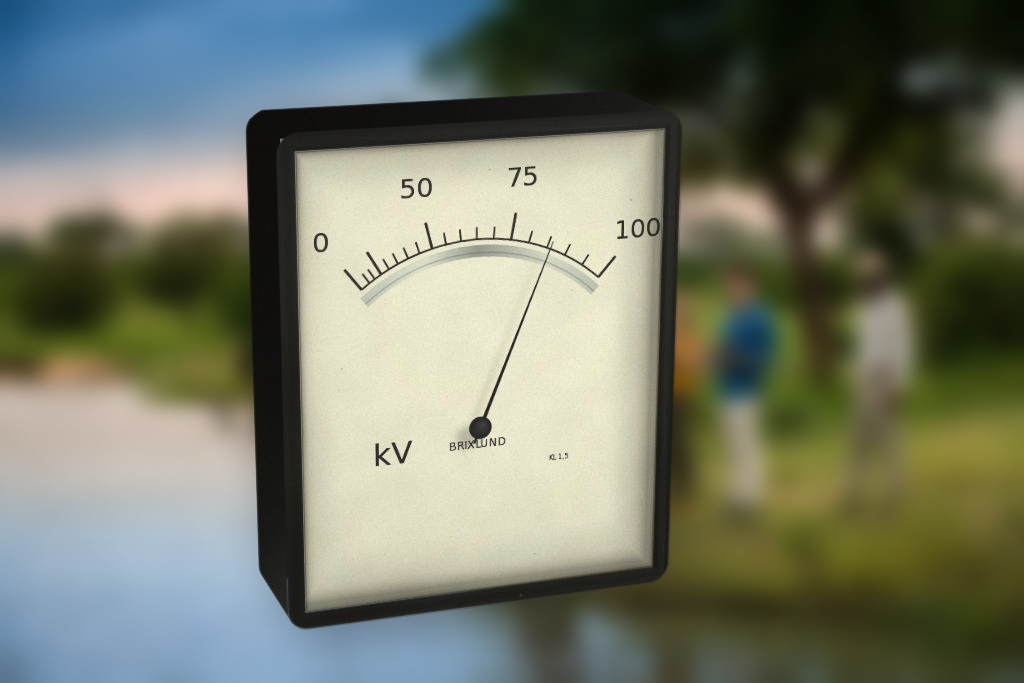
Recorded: 85 kV
